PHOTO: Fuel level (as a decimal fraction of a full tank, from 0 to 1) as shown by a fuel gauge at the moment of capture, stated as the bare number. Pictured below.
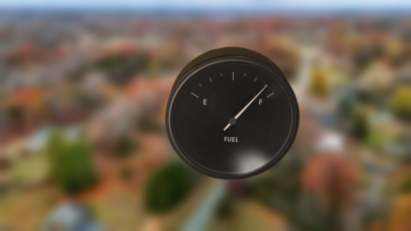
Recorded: 0.875
